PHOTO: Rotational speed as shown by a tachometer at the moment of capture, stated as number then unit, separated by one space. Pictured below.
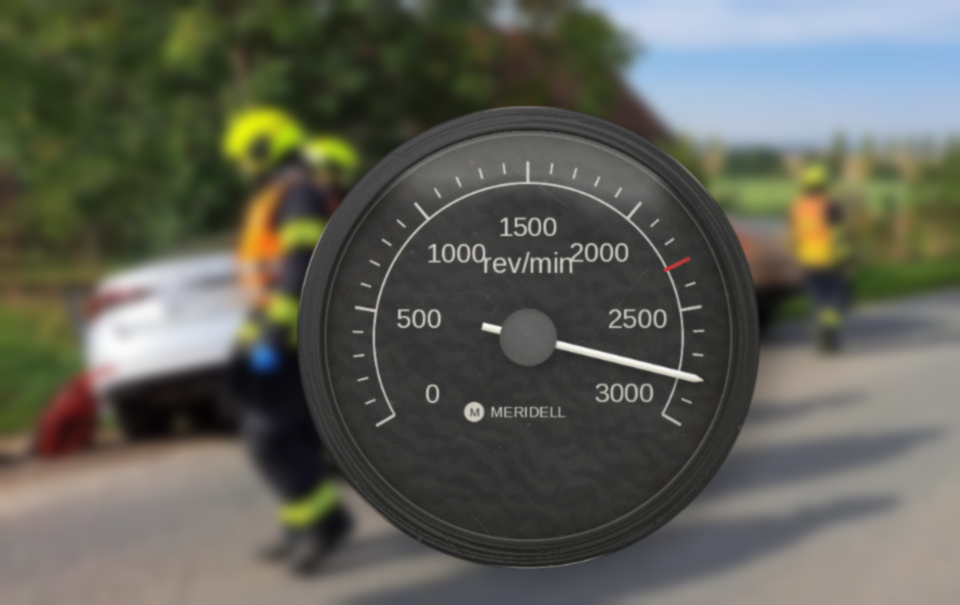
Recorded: 2800 rpm
